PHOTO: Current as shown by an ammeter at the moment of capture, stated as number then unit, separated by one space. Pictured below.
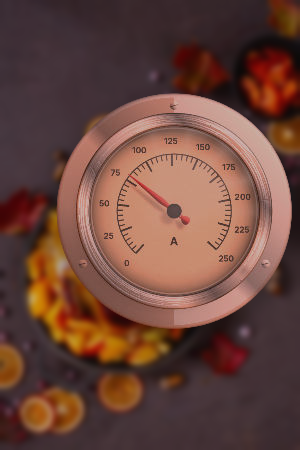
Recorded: 80 A
